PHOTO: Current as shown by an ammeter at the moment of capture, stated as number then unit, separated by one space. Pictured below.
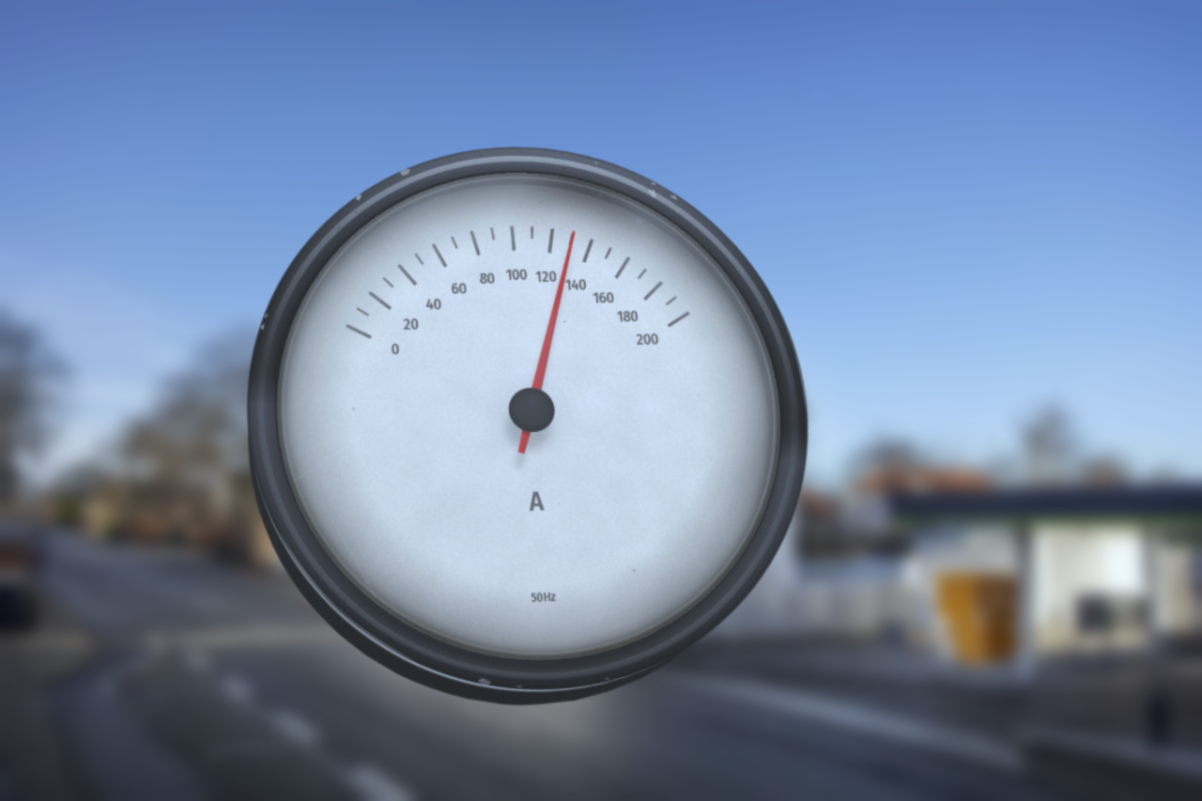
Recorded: 130 A
